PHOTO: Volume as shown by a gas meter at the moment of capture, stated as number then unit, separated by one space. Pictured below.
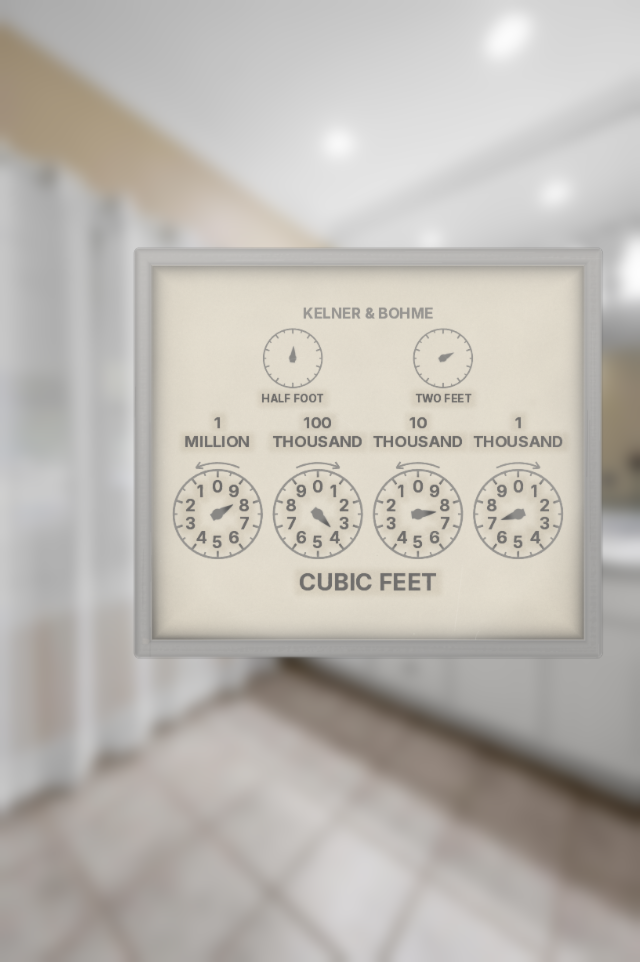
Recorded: 837700 ft³
